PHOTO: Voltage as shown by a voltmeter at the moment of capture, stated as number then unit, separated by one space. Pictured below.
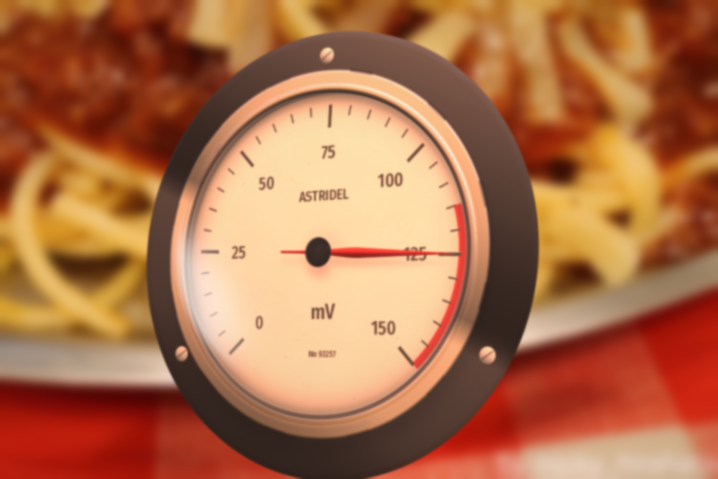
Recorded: 125 mV
